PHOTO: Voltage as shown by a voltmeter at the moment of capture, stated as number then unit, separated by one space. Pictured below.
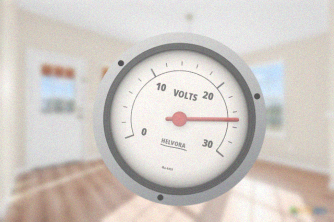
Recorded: 25 V
